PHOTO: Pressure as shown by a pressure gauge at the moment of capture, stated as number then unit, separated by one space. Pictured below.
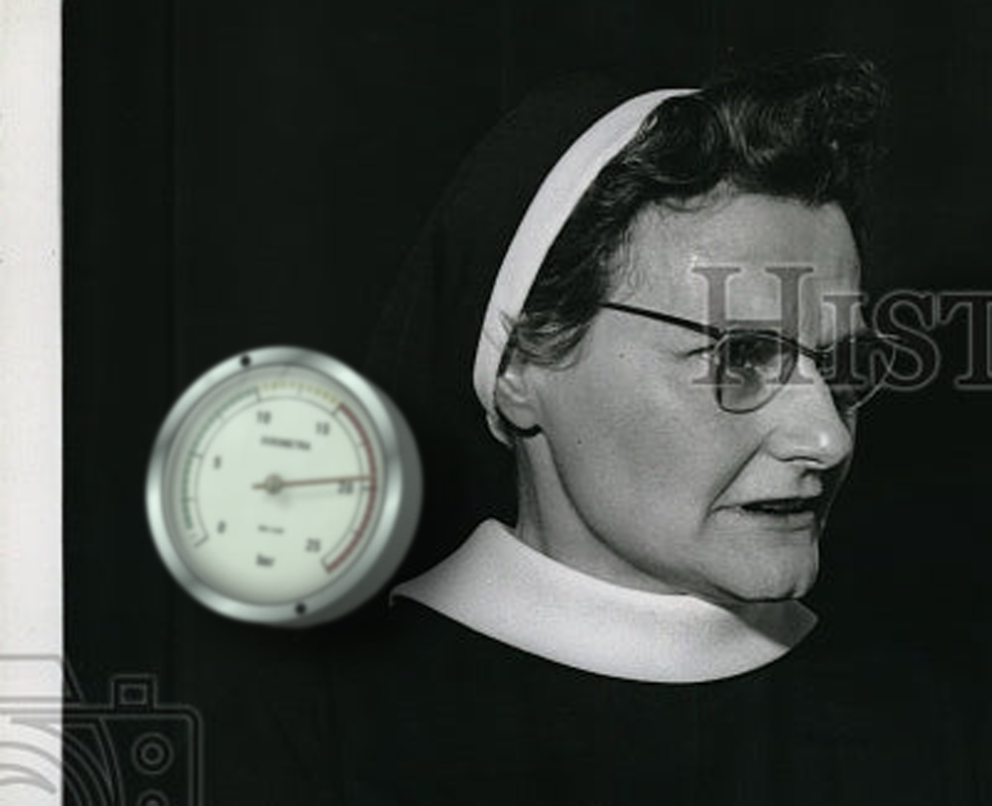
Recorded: 19.5 bar
